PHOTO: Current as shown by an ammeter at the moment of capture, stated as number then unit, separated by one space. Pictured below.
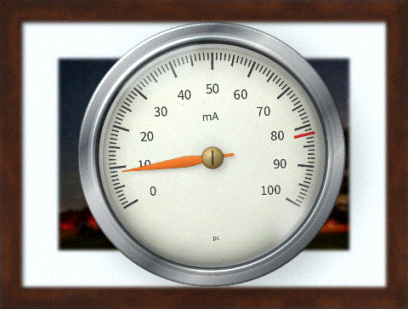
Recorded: 9 mA
